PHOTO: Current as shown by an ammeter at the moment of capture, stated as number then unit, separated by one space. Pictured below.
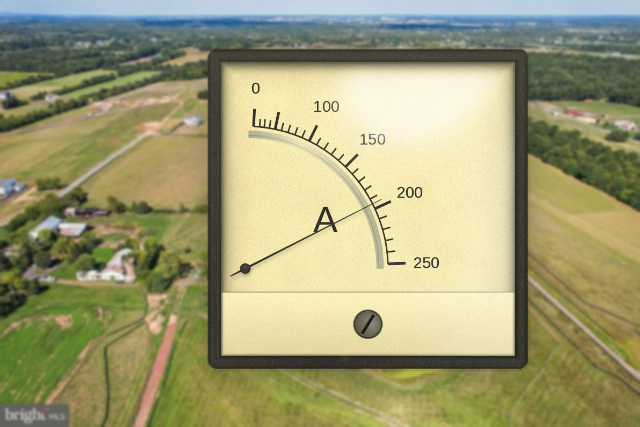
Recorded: 195 A
